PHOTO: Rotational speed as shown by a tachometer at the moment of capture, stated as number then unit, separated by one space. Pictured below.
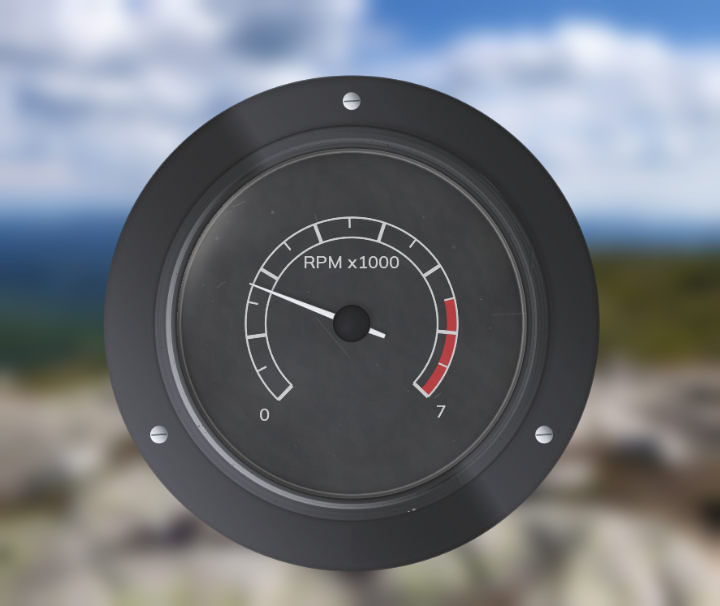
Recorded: 1750 rpm
